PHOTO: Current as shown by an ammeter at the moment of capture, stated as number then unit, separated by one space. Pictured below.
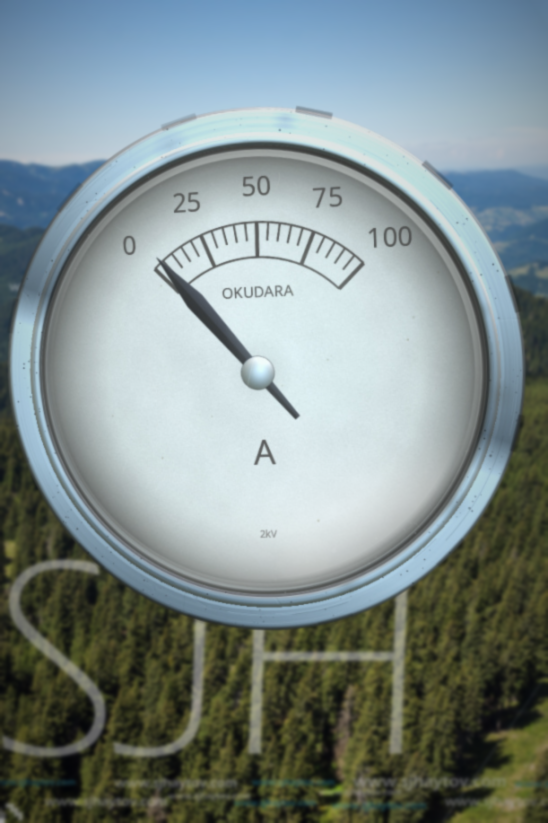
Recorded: 5 A
